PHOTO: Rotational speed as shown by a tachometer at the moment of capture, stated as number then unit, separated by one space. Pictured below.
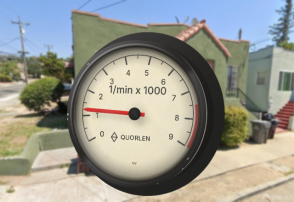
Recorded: 1250 rpm
